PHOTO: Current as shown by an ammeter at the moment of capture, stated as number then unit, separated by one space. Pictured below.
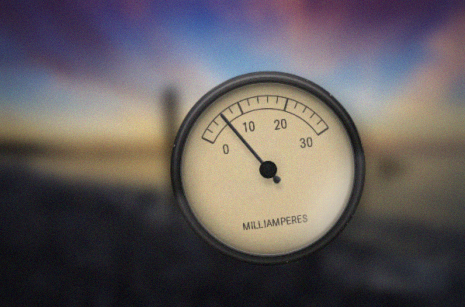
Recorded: 6 mA
